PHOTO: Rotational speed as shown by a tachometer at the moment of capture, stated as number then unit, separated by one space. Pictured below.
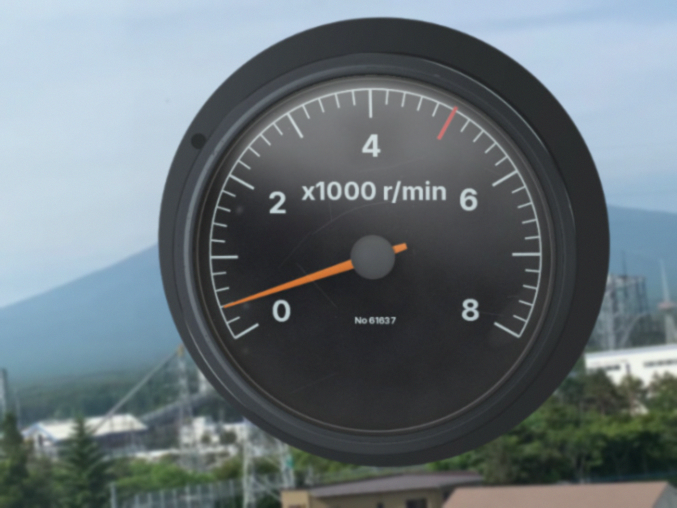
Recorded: 400 rpm
